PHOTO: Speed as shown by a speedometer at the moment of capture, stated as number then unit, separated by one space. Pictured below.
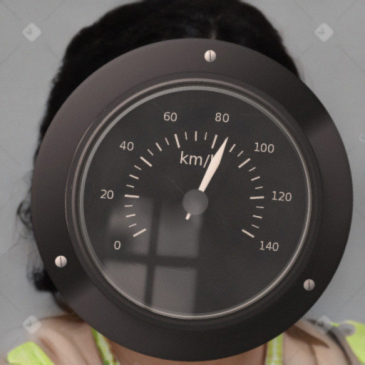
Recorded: 85 km/h
